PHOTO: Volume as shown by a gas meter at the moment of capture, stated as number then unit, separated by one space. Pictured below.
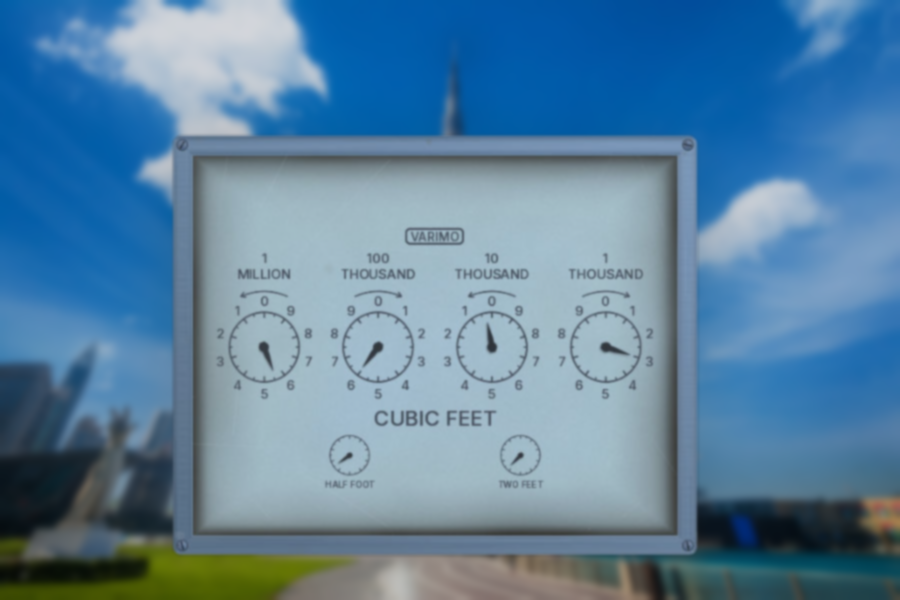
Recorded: 560300 ft³
